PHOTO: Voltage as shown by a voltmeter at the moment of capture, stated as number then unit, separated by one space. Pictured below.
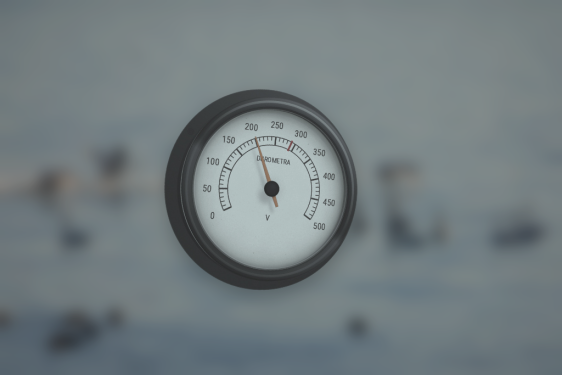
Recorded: 200 V
